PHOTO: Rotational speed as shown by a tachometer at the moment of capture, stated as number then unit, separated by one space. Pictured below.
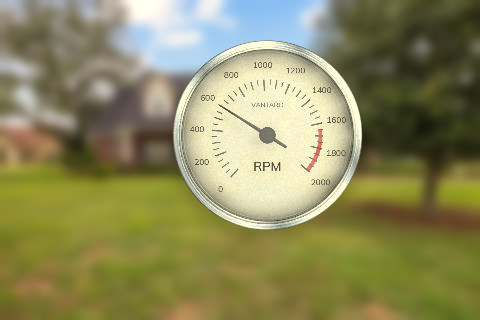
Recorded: 600 rpm
